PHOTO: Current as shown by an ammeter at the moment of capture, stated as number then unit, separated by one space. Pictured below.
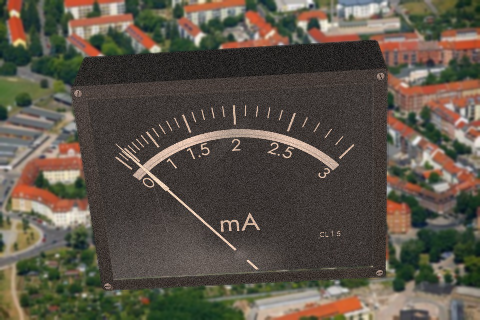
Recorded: 0.5 mA
